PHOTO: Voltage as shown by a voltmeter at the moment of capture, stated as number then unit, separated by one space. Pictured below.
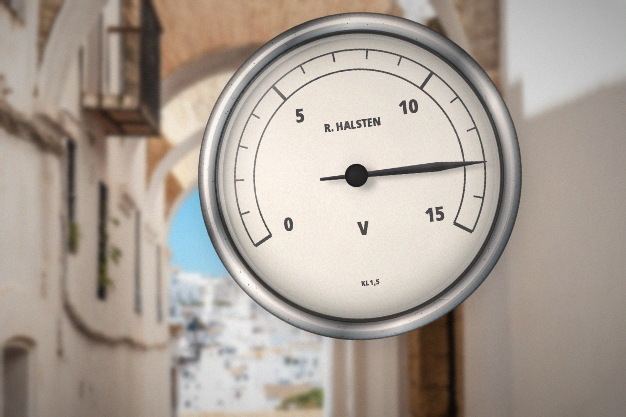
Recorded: 13 V
